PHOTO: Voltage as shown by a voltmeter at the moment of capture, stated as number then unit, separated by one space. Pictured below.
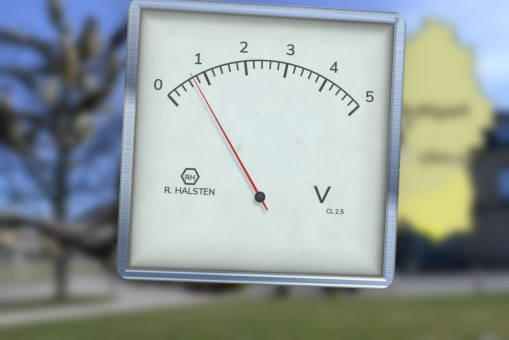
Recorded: 0.7 V
